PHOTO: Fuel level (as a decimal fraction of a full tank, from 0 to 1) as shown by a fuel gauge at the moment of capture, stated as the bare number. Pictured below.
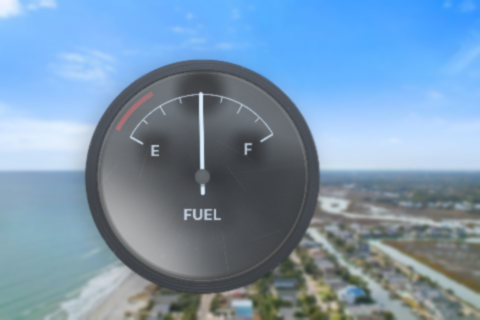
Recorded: 0.5
